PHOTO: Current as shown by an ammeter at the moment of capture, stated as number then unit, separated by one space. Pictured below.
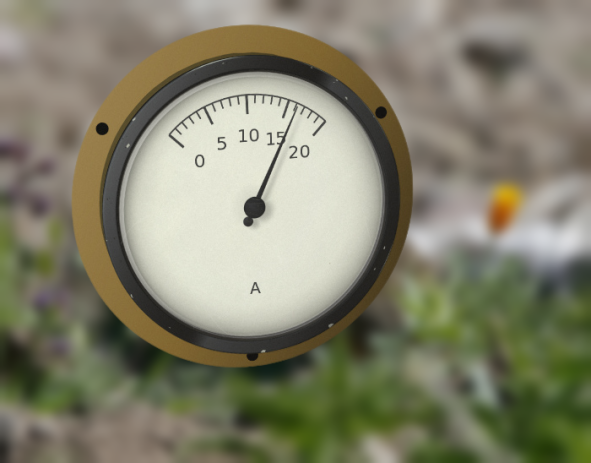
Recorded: 16 A
